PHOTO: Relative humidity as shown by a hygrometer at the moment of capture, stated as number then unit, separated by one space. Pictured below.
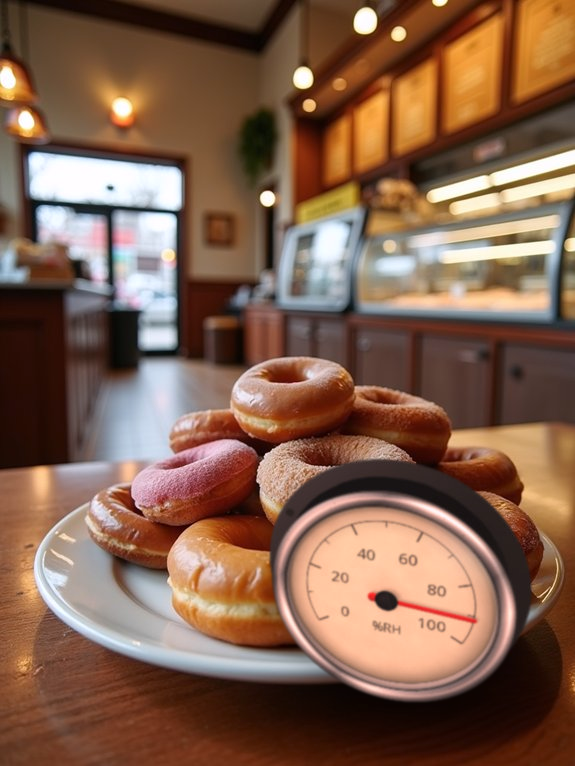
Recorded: 90 %
